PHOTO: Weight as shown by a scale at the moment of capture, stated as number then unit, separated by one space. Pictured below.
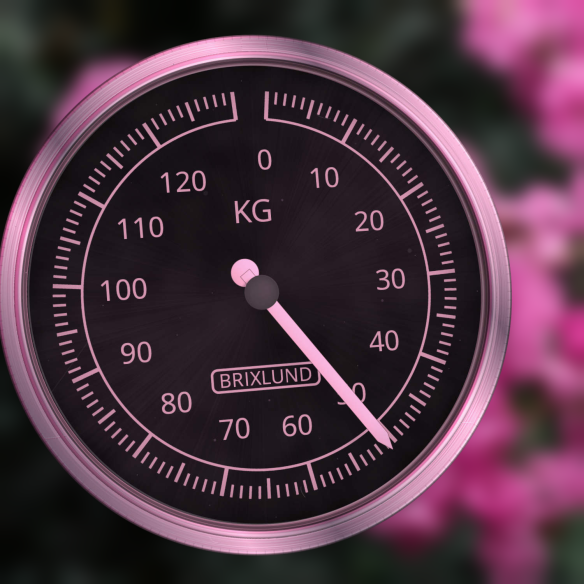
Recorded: 51 kg
